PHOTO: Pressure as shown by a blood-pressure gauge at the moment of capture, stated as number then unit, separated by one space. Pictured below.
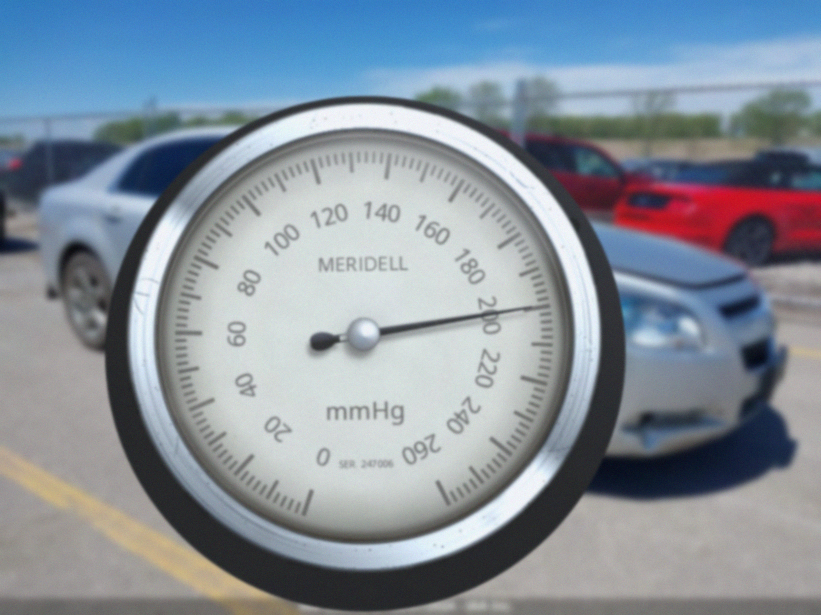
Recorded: 200 mmHg
